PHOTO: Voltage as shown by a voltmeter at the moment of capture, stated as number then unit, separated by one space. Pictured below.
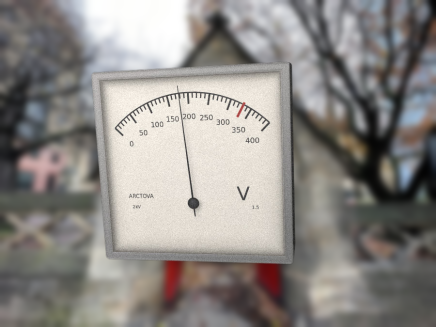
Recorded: 180 V
